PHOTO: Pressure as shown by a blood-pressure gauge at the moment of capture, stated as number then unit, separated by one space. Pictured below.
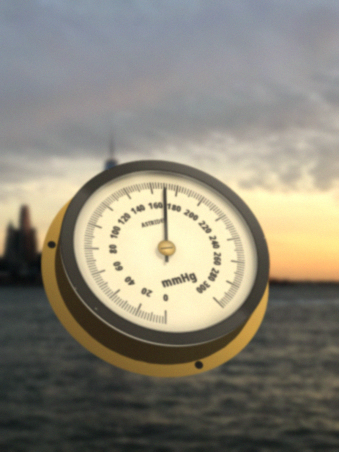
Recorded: 170 mmHg
